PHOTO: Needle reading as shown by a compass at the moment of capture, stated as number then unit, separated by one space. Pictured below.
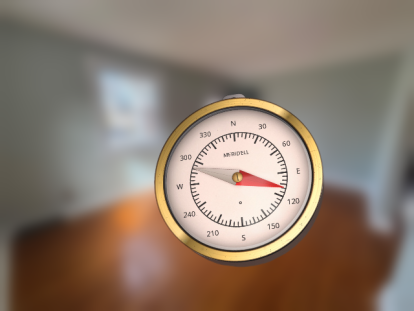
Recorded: 110 °
